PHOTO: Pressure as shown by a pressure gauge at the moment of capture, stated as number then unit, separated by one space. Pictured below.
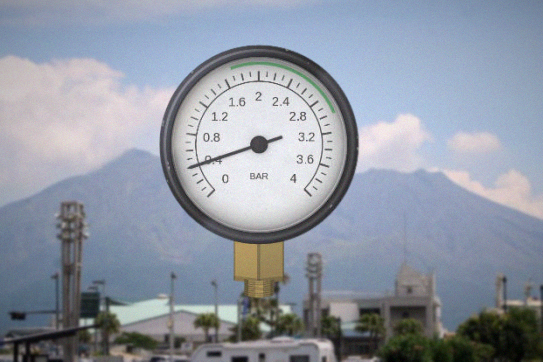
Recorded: 0.4 bar
